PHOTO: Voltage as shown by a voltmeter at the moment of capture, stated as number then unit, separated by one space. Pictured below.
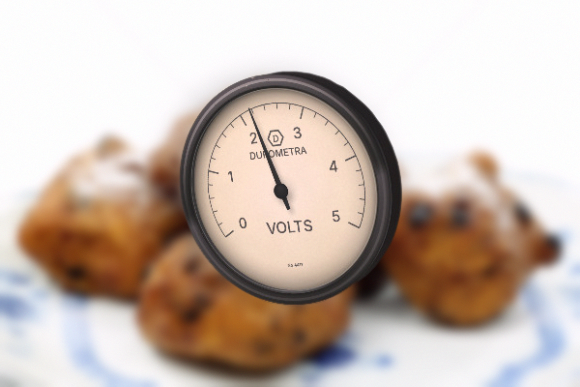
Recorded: 2.2 V
